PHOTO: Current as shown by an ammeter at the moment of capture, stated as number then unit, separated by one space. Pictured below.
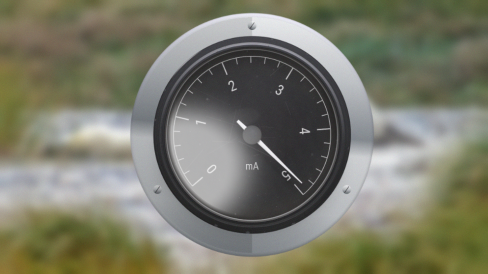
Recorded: 4.9 mA
